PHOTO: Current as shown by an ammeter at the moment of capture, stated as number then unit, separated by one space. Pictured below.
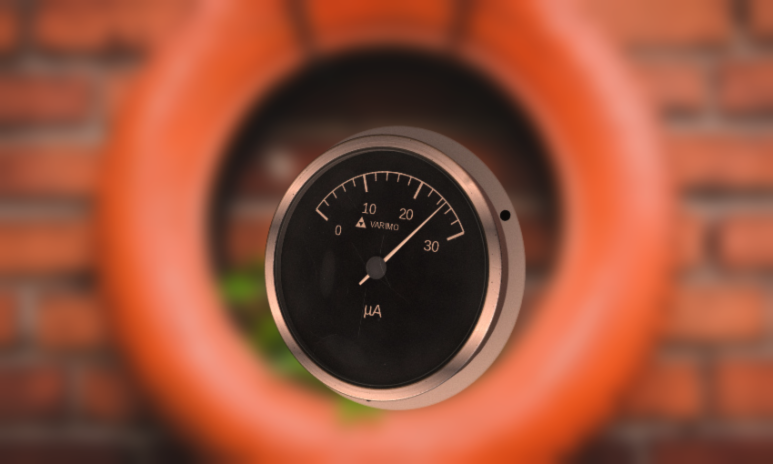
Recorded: 25 µA
